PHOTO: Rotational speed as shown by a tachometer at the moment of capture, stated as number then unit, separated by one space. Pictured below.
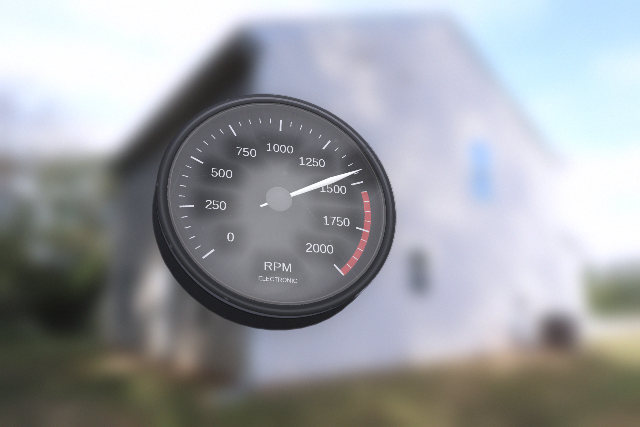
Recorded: 1450 rpm
